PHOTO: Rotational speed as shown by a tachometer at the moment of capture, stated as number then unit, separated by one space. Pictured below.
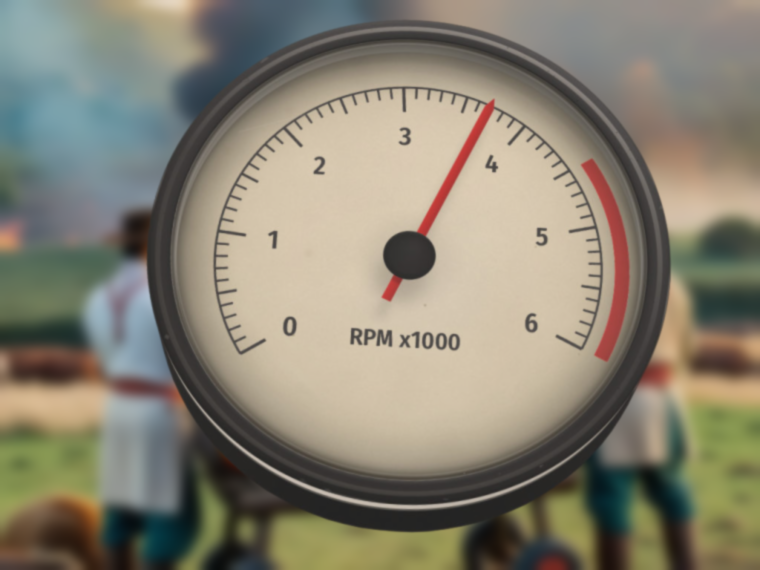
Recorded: 3700 rpm
